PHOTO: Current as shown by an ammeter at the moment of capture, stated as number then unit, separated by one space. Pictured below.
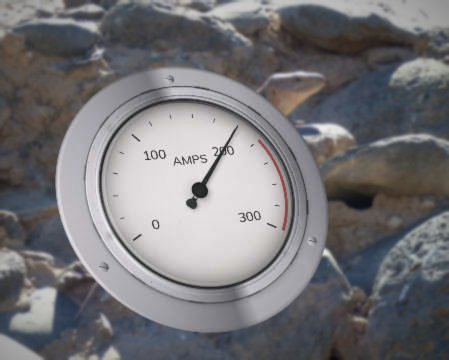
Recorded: 200 A
